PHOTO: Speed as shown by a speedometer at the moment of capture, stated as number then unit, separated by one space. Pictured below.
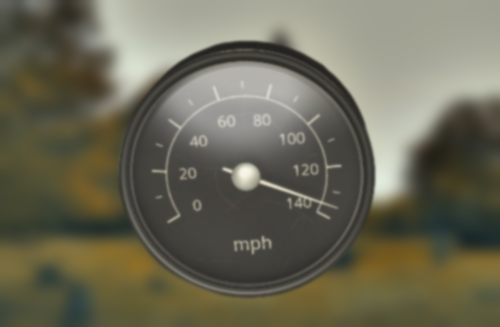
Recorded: 135 mph
